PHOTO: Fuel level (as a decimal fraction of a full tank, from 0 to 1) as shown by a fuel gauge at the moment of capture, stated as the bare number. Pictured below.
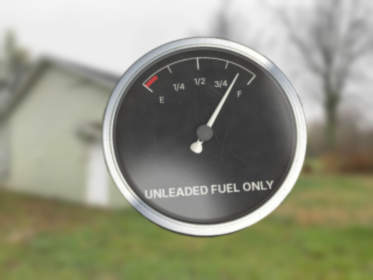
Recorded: 0.875
